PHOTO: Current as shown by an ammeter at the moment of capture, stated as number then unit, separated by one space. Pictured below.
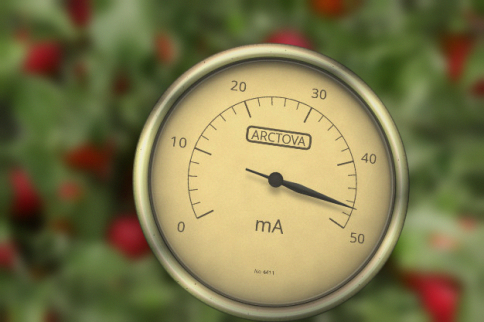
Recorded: 47 mA
